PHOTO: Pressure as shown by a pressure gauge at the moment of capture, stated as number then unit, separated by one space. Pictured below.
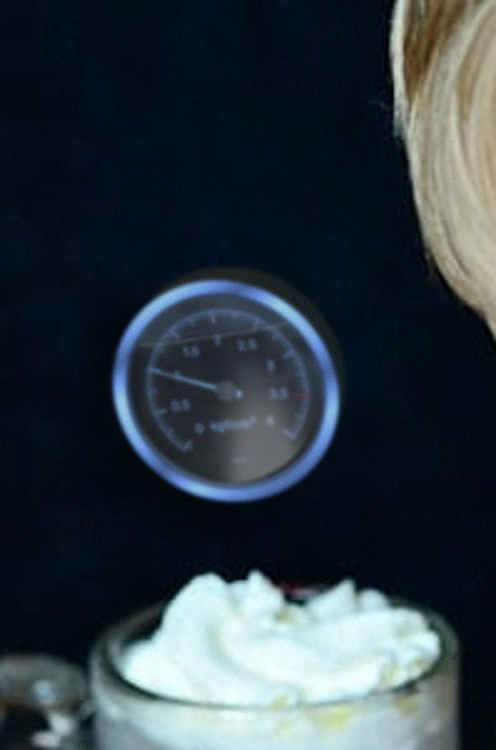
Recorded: 1 kg/cm²
